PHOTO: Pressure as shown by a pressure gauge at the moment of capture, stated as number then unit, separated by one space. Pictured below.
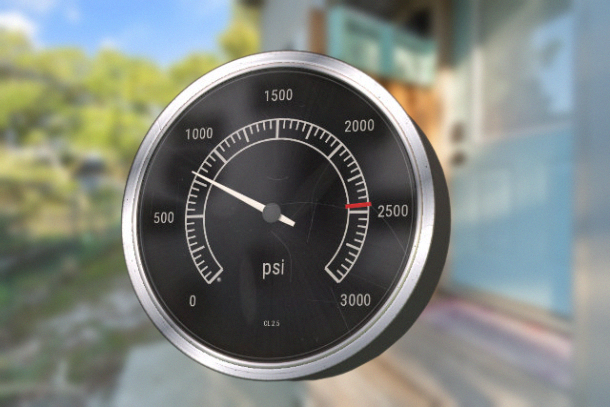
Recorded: 800 psi
